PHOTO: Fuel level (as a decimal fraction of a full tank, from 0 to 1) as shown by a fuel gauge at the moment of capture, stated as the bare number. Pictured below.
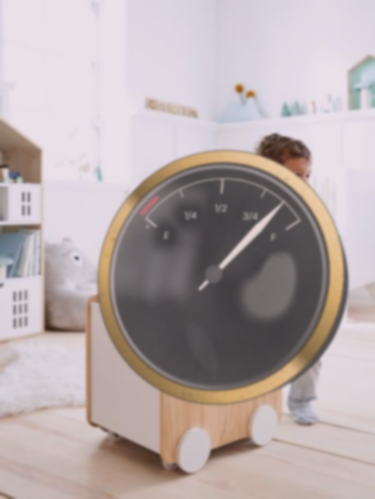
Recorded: 0.875
